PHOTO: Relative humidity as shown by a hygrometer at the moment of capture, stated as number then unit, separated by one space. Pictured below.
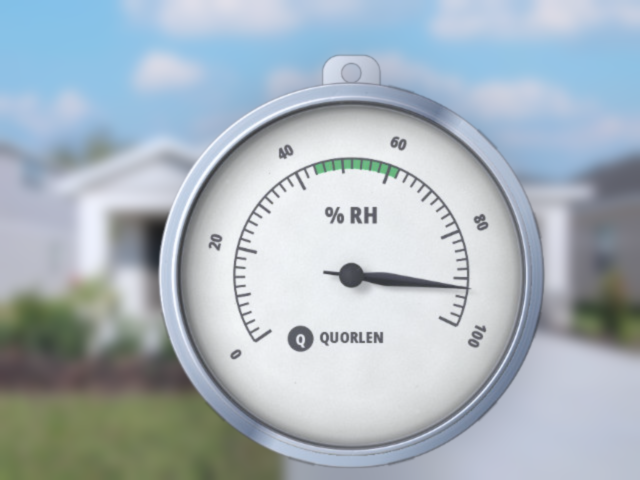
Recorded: 92 %
